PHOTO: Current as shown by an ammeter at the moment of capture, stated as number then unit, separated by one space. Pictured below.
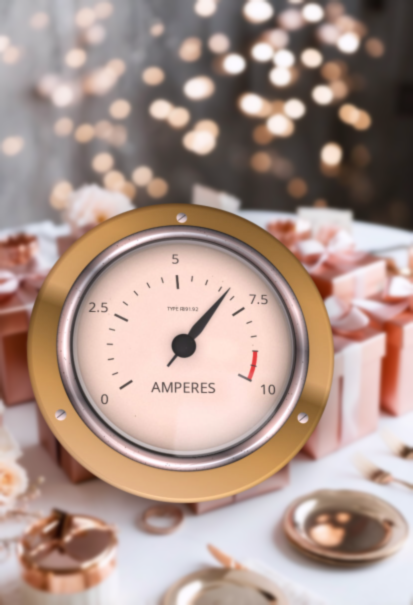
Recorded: 6.75 A
